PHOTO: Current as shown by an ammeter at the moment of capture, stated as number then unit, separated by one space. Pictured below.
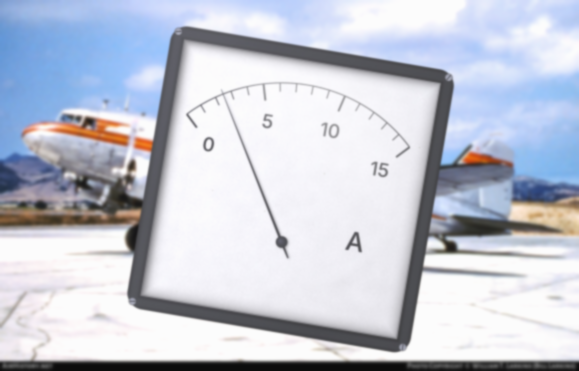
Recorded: 2.5 A
